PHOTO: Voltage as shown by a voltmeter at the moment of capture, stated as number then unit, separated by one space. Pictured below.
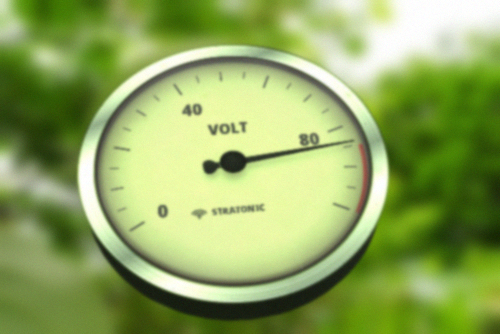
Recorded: 85 V
